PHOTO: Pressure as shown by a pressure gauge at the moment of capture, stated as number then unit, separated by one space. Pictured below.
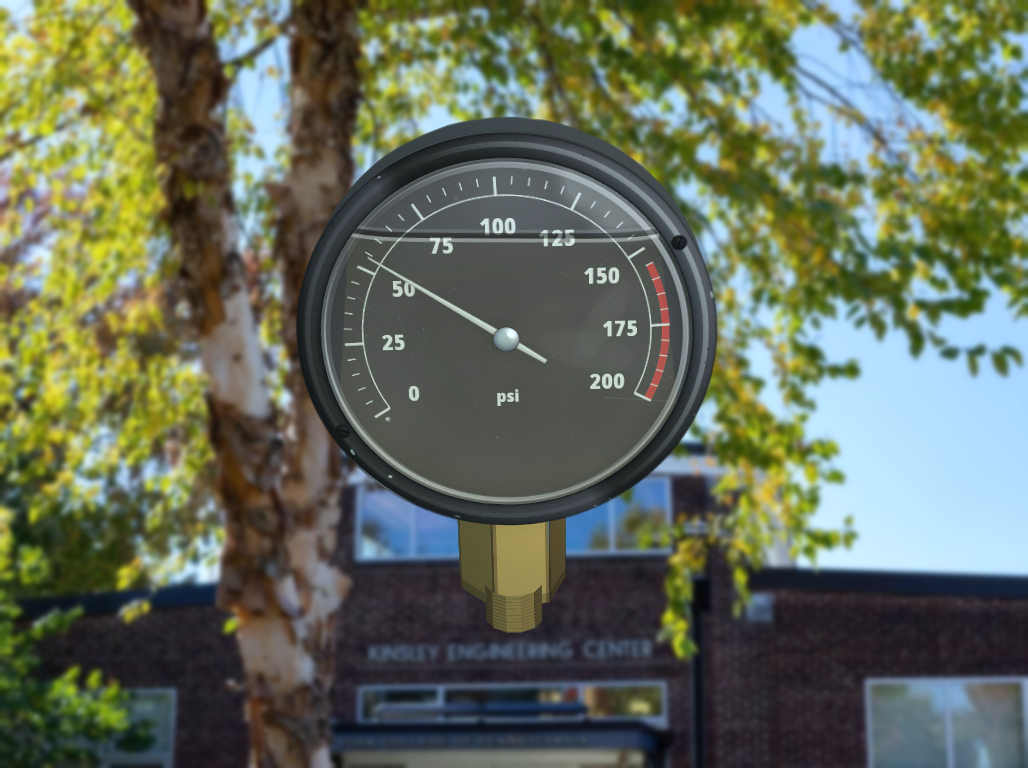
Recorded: 55 psi
